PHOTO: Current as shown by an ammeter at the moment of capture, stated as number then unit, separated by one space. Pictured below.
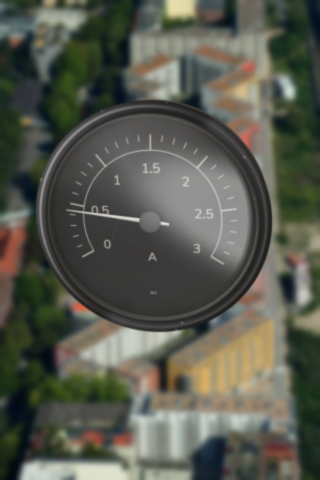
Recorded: 0.45 A
